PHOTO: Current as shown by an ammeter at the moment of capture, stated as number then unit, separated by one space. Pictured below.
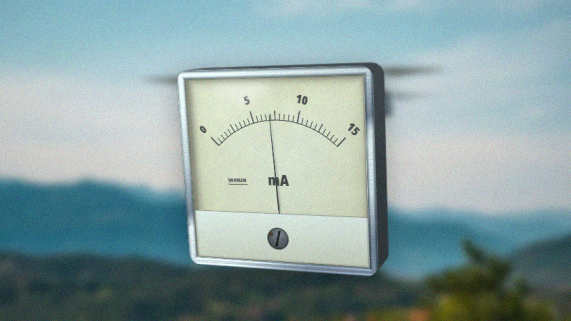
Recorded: 7 mA
